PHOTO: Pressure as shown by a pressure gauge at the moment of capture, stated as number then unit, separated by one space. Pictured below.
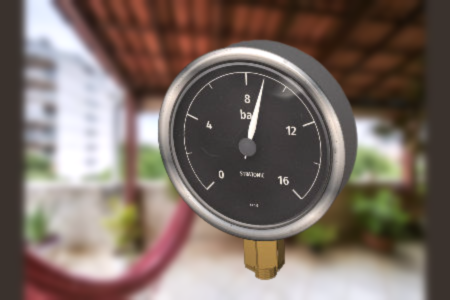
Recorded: 9 bar
